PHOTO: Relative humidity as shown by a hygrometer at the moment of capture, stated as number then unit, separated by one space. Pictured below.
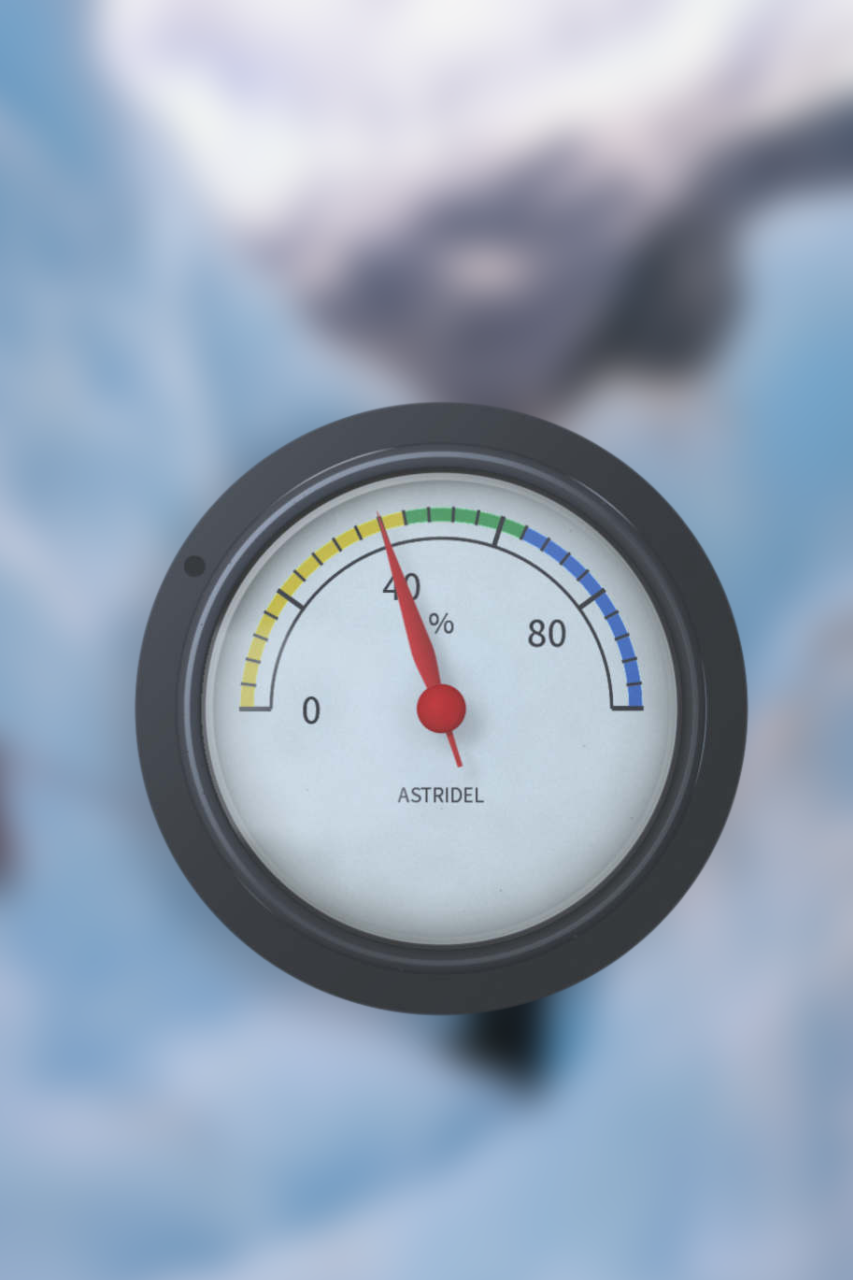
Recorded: 40 %
